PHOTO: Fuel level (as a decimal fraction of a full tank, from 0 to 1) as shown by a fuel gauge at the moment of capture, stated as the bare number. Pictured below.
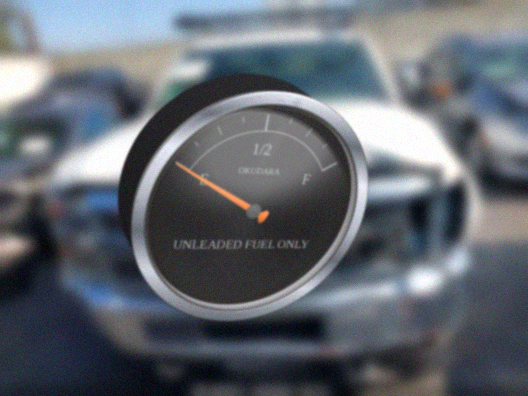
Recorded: 0
